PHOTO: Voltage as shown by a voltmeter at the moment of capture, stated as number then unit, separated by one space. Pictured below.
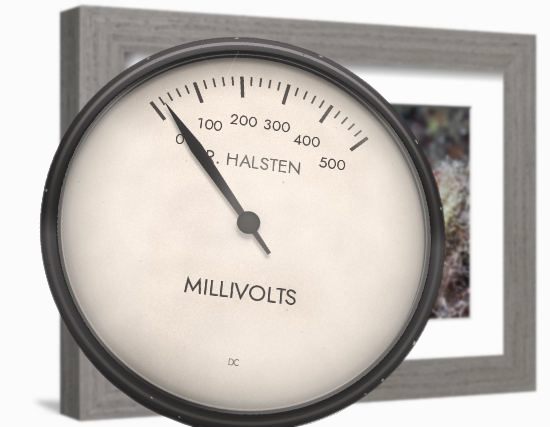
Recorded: 20 mV
